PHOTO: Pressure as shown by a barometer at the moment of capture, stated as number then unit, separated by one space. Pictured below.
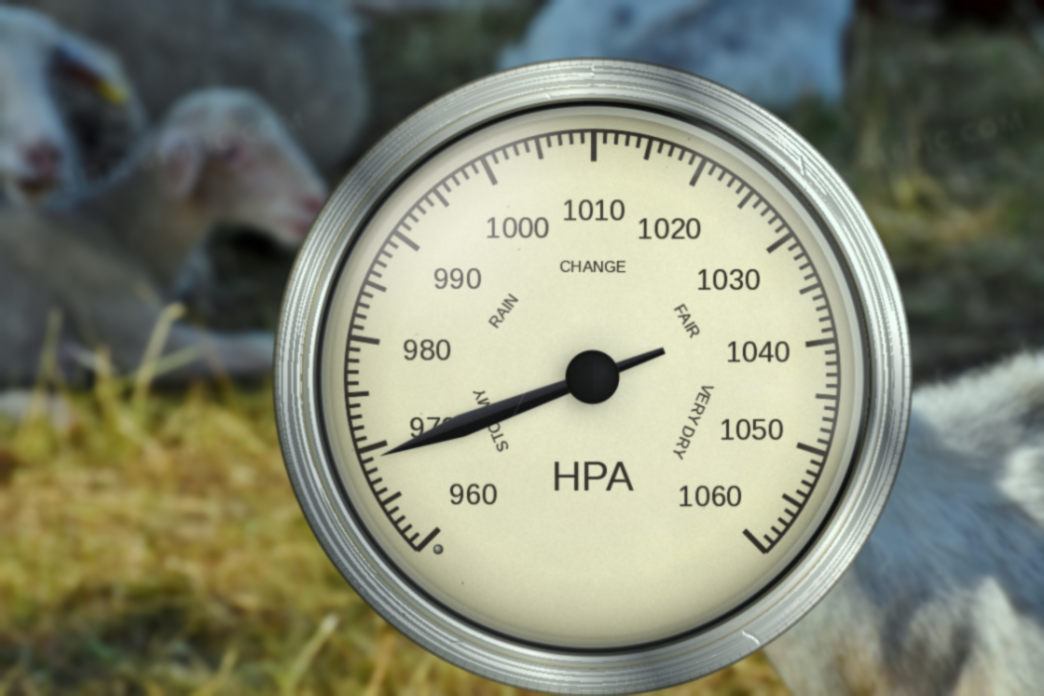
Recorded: 969 hPa
